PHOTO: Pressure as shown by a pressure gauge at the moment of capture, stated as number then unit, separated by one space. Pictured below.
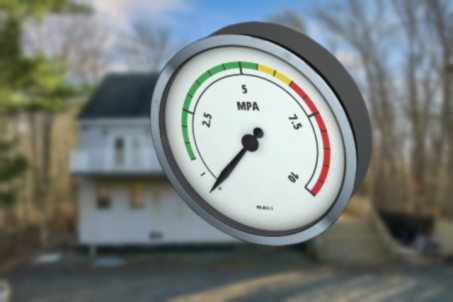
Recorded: 0 MPa
